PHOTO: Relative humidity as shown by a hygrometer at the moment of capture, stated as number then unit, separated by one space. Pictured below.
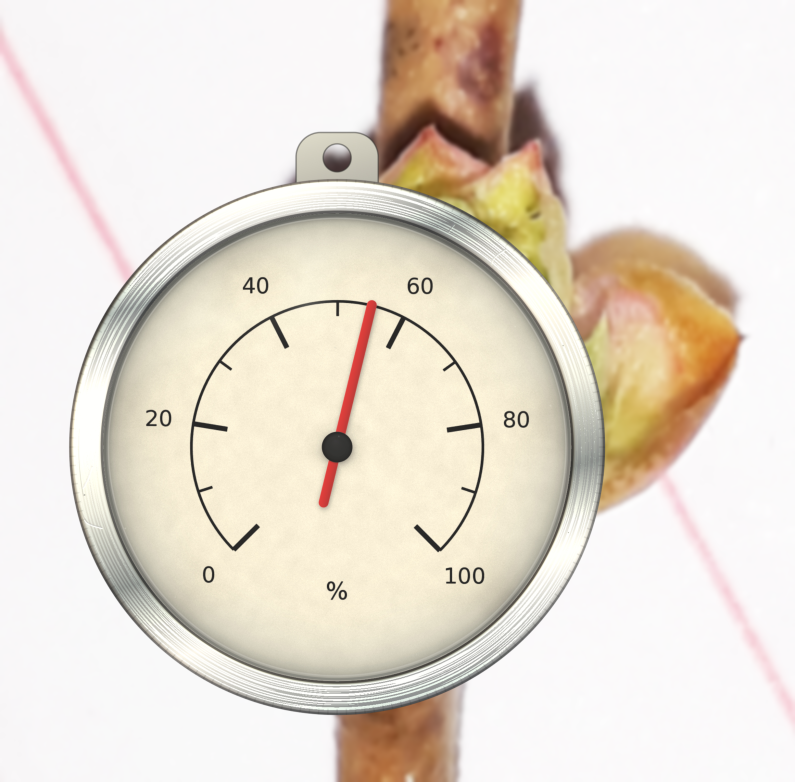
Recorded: 55 %
